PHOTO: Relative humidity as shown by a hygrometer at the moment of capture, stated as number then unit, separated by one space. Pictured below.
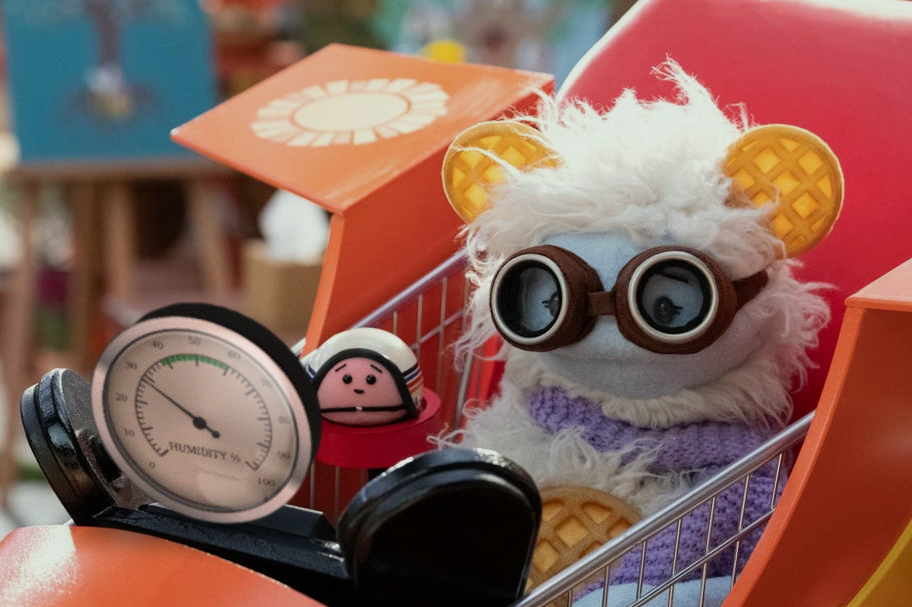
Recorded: 30 %
